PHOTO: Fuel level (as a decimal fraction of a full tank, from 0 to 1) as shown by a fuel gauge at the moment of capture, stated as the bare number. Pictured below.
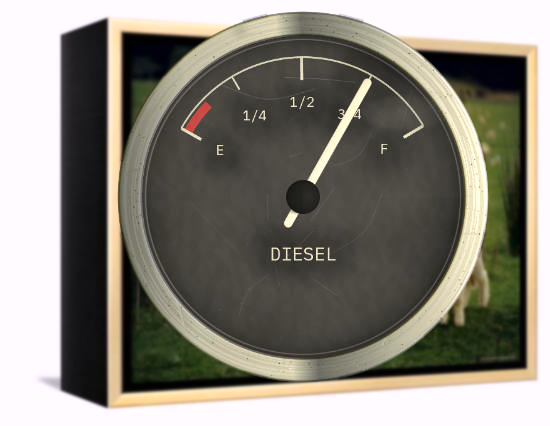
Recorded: 0.75
